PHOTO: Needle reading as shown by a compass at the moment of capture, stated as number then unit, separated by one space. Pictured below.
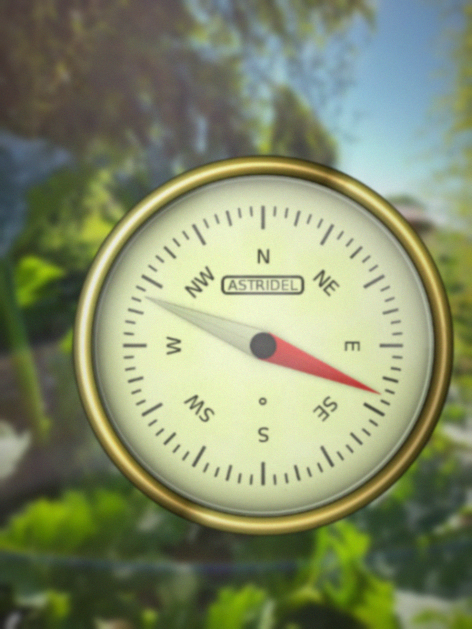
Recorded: 112.5 °
